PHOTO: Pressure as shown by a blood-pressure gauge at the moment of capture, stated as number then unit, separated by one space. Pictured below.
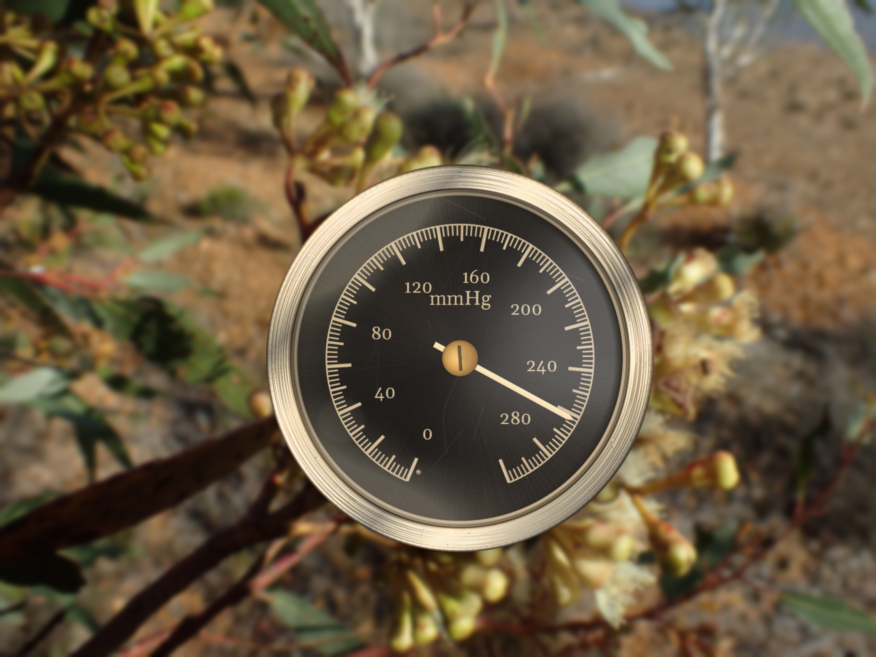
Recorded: 262 mmHg
